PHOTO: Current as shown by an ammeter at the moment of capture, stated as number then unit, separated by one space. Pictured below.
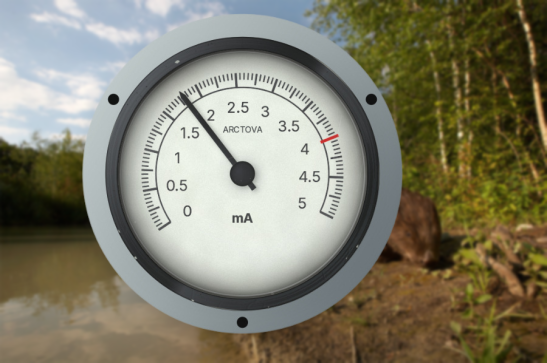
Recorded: 1.8 mA
